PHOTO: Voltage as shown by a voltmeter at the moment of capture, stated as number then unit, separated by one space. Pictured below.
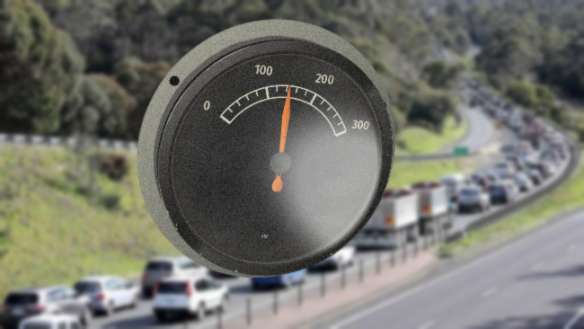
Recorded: 140 V
